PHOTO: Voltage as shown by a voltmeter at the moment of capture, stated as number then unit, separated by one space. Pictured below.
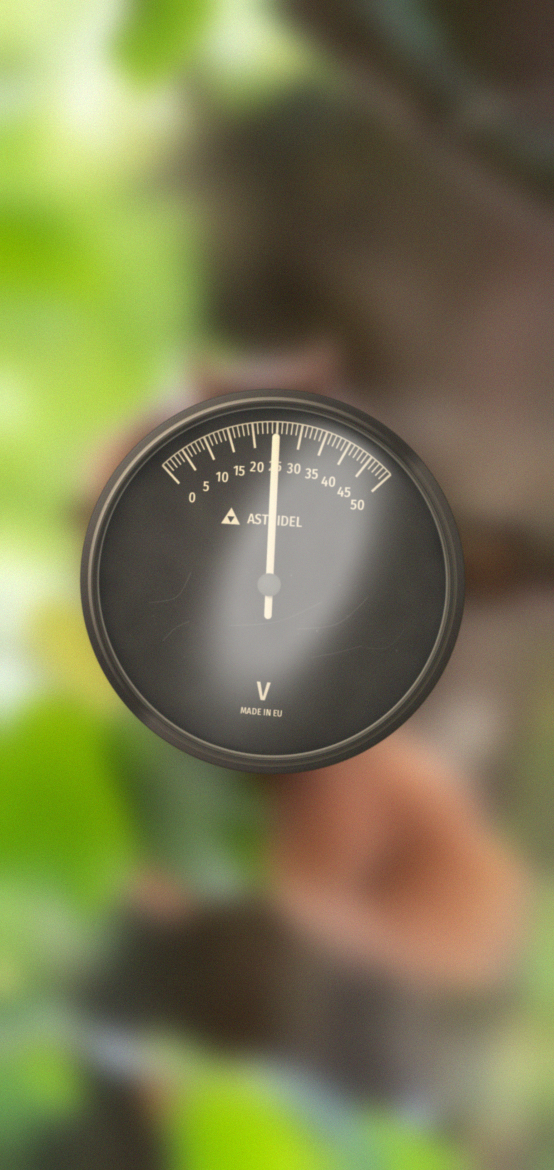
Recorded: 25 V
